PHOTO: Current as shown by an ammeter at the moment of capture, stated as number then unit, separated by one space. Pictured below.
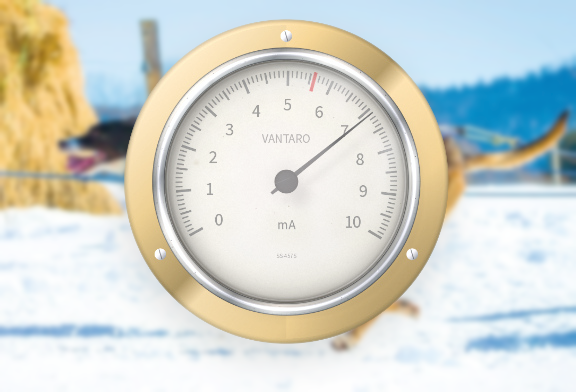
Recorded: 7.1 mA
